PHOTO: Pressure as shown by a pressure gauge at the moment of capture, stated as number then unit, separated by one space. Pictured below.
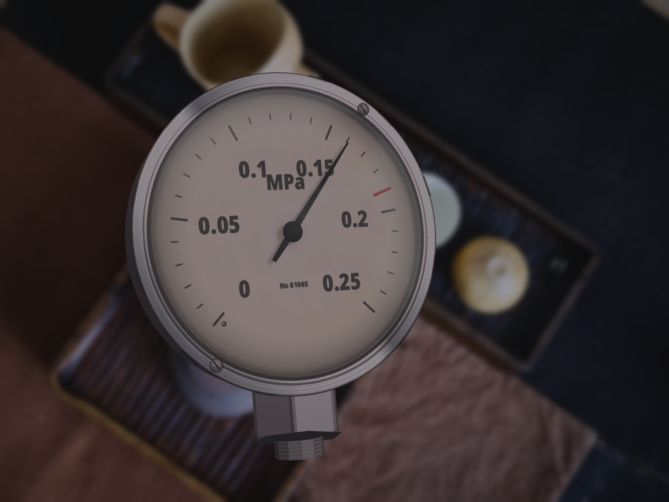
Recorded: 0.16 MPa
